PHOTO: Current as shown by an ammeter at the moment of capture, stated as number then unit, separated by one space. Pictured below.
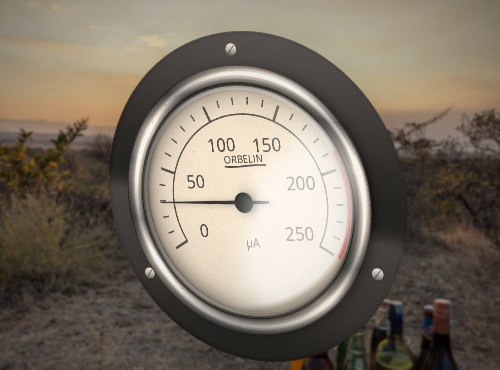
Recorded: 30 µA
